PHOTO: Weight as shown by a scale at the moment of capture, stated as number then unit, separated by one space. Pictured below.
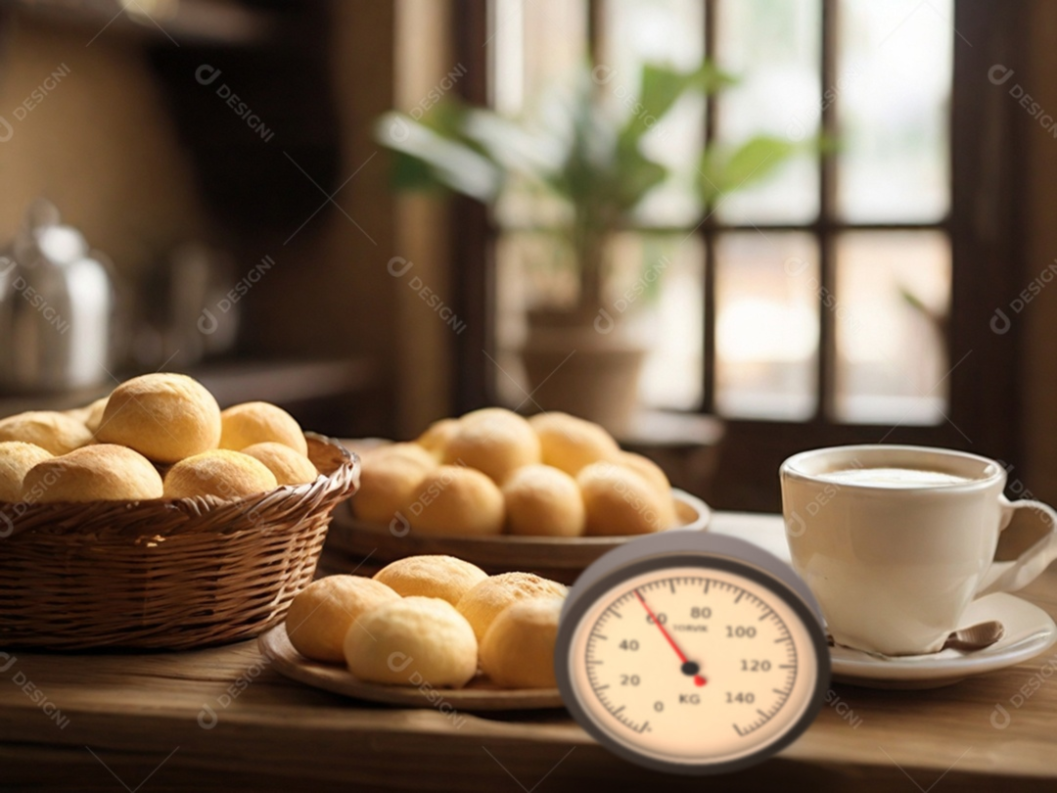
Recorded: 60 kg
